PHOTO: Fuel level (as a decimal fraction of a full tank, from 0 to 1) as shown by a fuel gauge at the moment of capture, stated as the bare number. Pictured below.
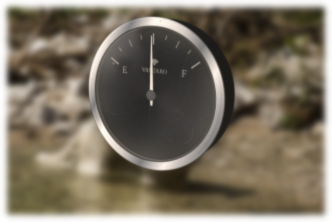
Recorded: 0.5
